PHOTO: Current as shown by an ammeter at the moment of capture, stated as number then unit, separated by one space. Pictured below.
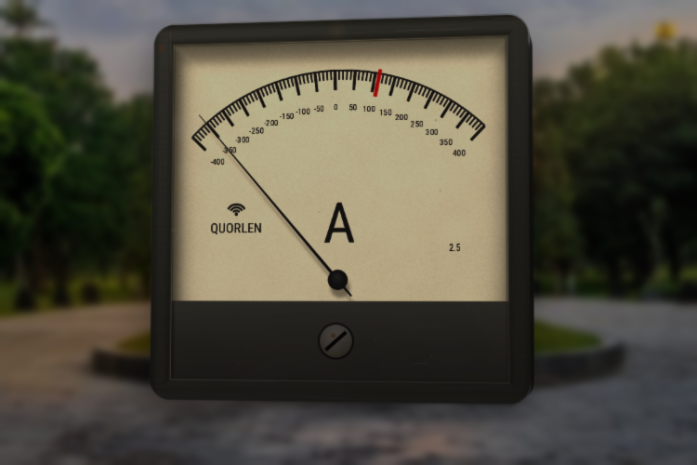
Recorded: -350 A
